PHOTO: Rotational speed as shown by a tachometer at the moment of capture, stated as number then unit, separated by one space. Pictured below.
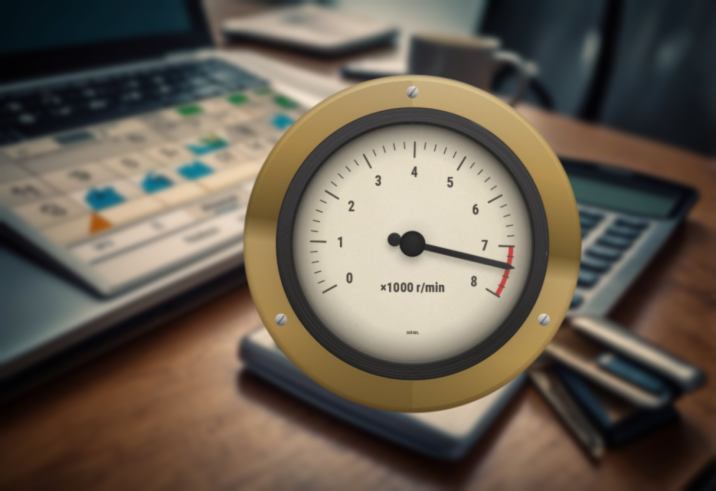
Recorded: 7400 rpm
